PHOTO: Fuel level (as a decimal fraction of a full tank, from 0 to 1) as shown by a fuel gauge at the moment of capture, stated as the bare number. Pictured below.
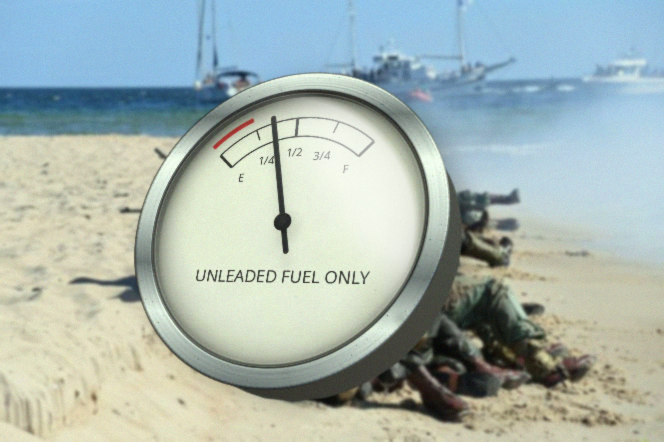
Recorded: 0.375
